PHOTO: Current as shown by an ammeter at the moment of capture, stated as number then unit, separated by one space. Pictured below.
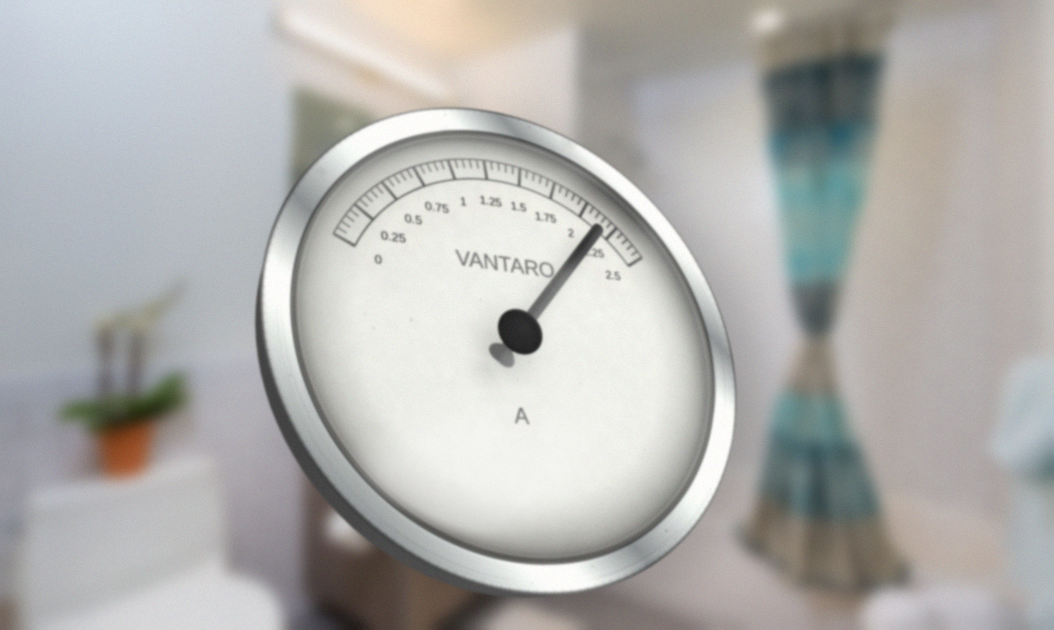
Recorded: 2.15 A
